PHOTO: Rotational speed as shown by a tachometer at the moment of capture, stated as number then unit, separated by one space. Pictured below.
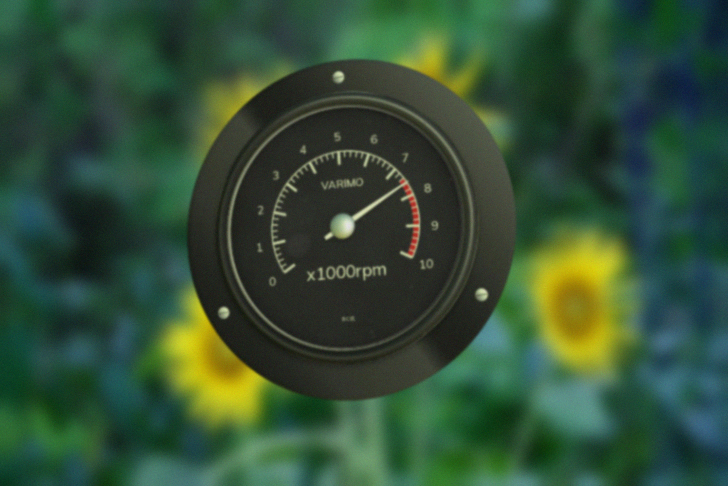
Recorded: 7600 rpm
